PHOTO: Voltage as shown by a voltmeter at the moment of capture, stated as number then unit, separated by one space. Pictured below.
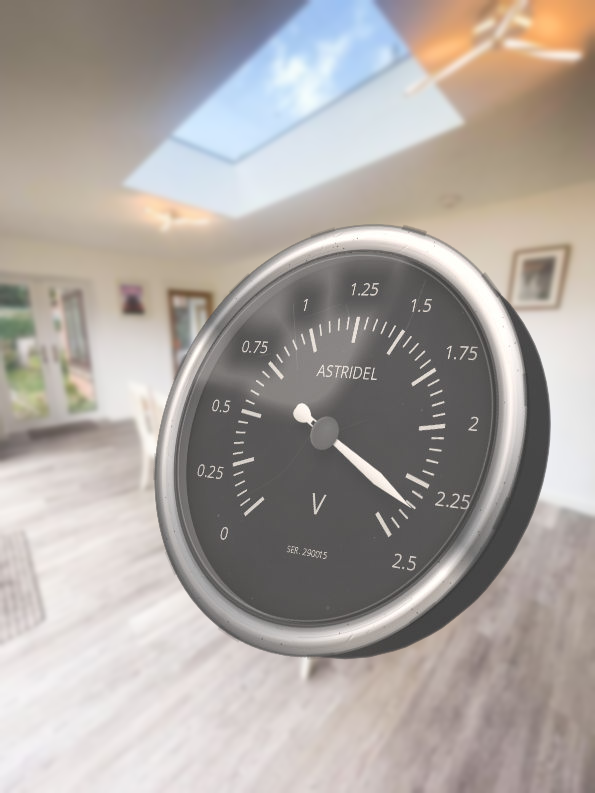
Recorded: 2.35 V
